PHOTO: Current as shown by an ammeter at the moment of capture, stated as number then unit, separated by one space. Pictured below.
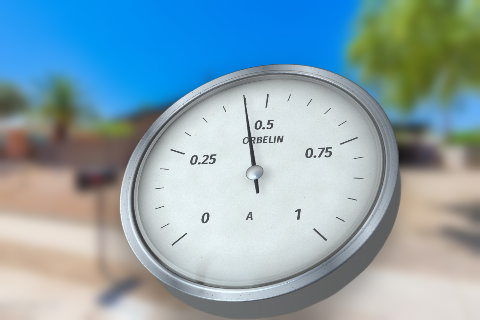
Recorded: 0.45 A
